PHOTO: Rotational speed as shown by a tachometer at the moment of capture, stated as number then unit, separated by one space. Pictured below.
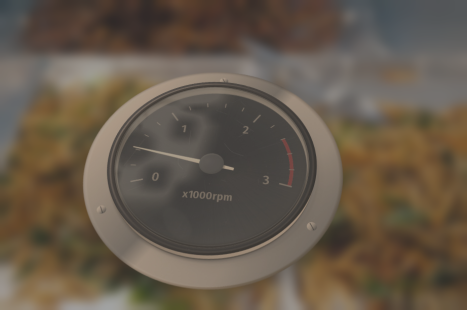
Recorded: 400 rpm
